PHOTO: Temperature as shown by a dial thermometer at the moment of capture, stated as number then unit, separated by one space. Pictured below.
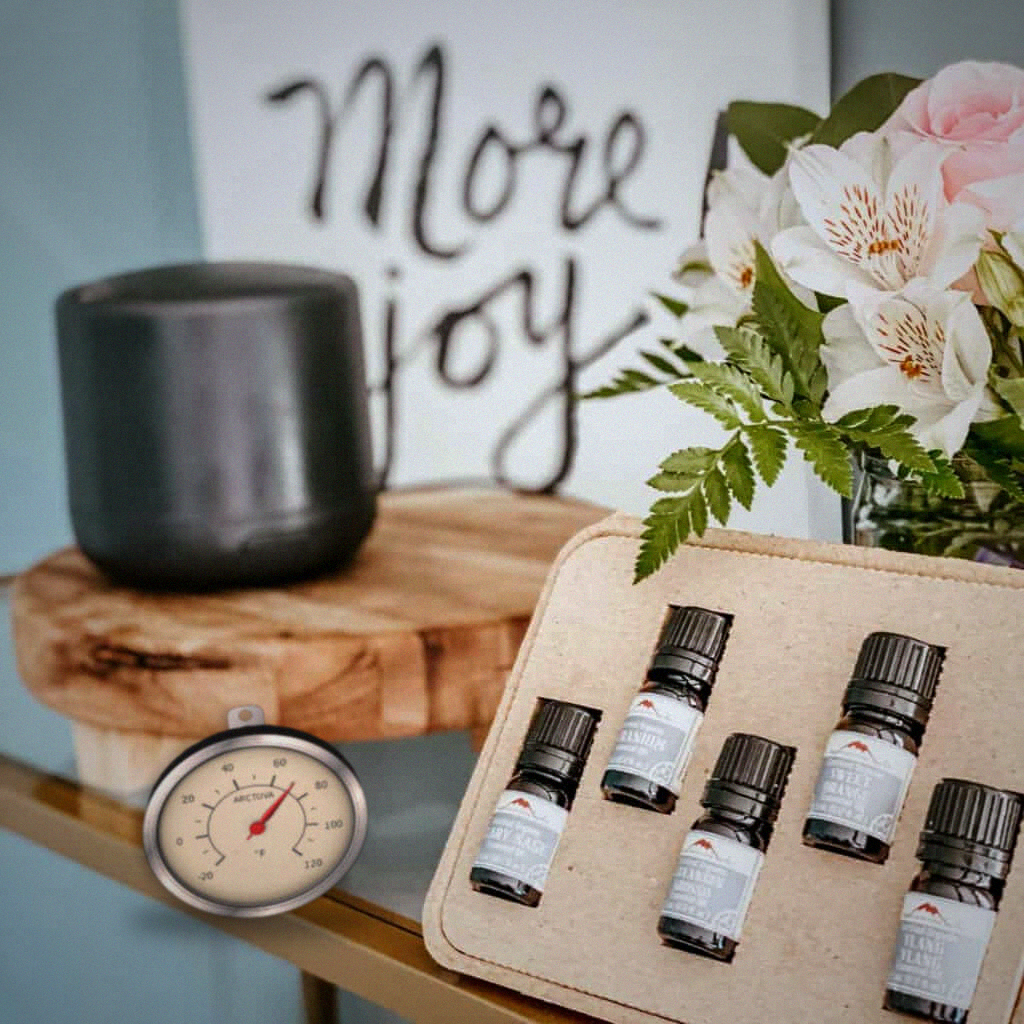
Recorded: 70 °F
